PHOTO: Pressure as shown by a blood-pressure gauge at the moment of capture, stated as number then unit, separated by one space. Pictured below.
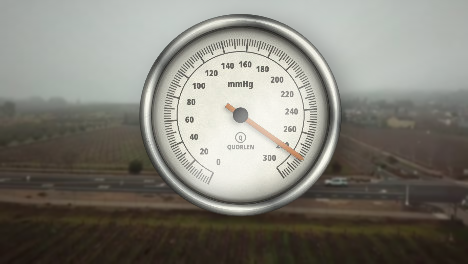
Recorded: 280 mmHg
